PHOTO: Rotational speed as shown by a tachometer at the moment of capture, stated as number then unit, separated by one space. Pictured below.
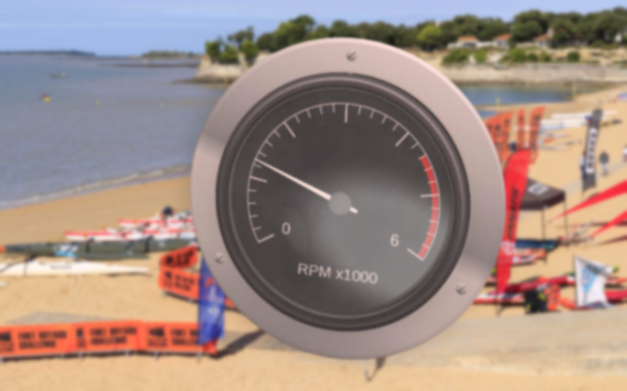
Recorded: 1300 rpm
